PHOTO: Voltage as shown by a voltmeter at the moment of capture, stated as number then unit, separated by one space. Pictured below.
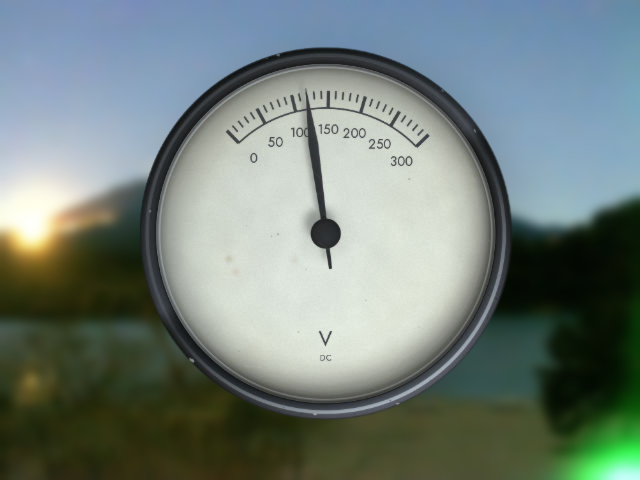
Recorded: 120 V
